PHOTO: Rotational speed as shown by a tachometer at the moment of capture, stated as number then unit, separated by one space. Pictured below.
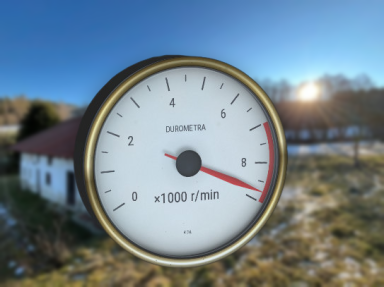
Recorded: 8750 rpm
